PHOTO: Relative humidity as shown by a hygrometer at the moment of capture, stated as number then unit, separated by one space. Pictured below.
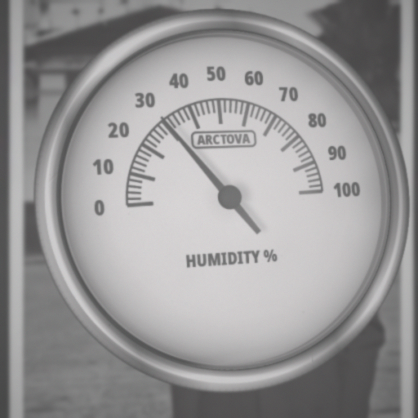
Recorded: 30 %
